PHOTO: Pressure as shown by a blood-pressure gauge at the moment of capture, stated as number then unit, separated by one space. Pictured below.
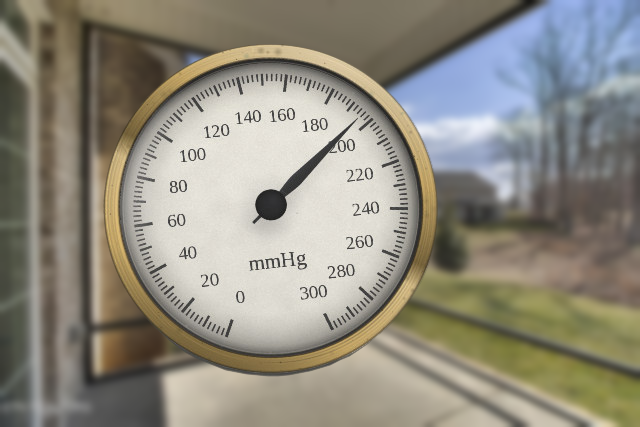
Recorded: 196 mmHg
